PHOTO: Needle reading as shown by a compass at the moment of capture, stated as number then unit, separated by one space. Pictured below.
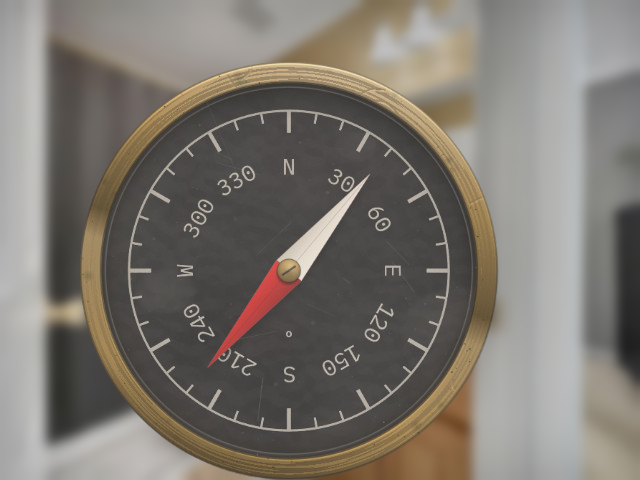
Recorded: 220 °
